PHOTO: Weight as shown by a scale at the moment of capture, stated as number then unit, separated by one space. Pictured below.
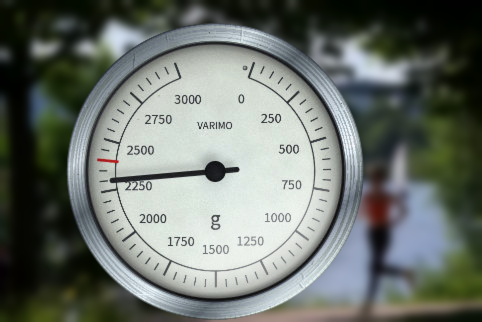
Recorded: 2300 g
